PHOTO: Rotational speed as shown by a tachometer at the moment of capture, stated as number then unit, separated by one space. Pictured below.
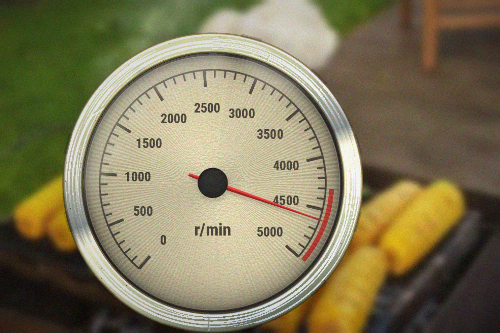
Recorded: 4600 rpm
